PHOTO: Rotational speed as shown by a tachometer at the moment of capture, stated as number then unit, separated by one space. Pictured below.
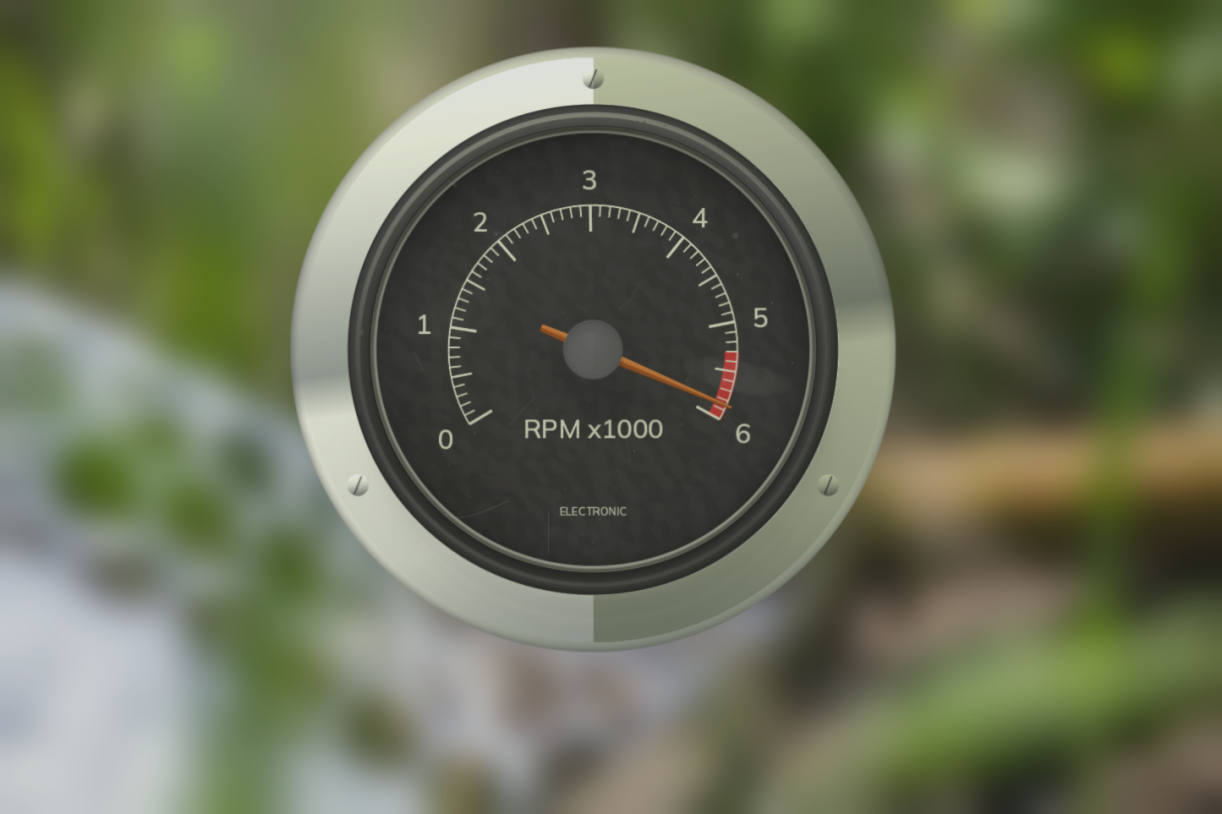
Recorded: 5850 rpm
